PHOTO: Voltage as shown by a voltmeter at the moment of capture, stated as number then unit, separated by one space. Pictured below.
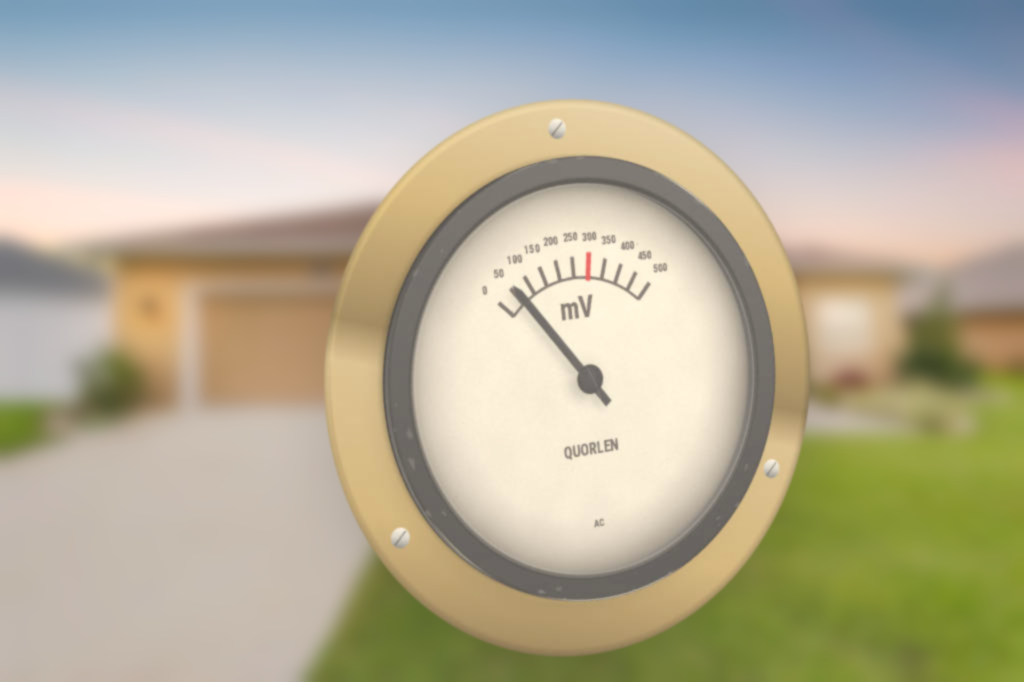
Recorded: 50 mV
